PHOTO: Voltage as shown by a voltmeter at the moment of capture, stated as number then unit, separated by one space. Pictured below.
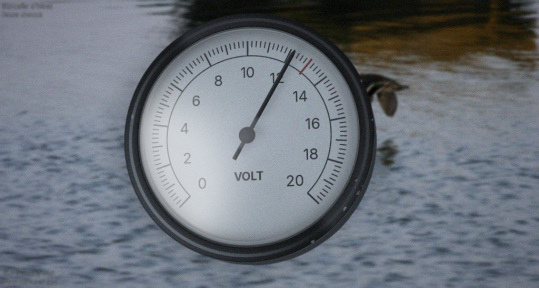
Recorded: 12.2 V
